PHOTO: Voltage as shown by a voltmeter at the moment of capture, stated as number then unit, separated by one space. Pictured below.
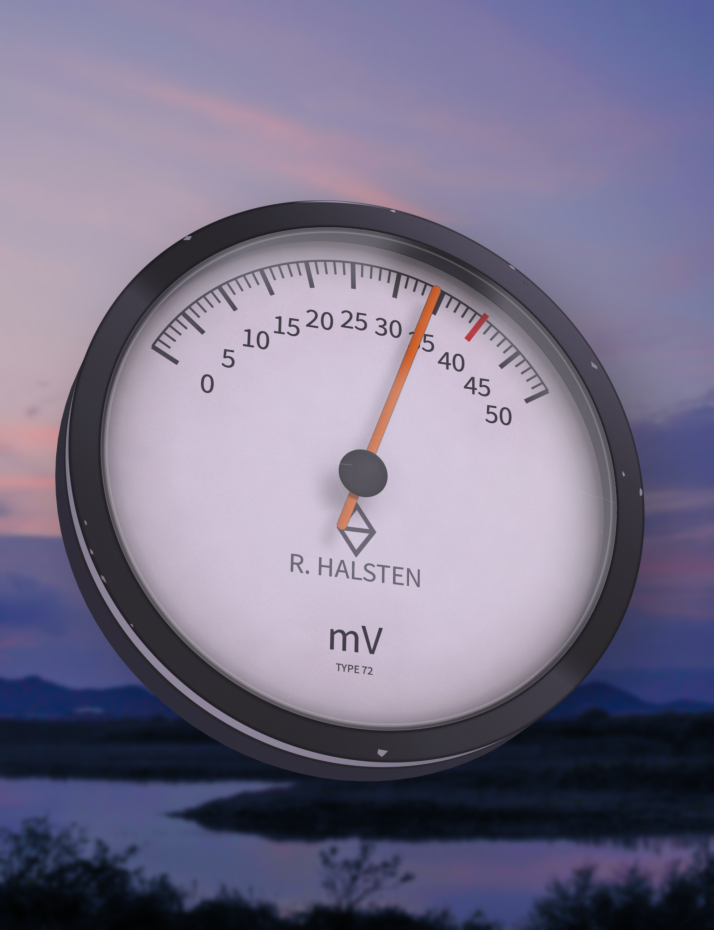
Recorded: 34 mV
